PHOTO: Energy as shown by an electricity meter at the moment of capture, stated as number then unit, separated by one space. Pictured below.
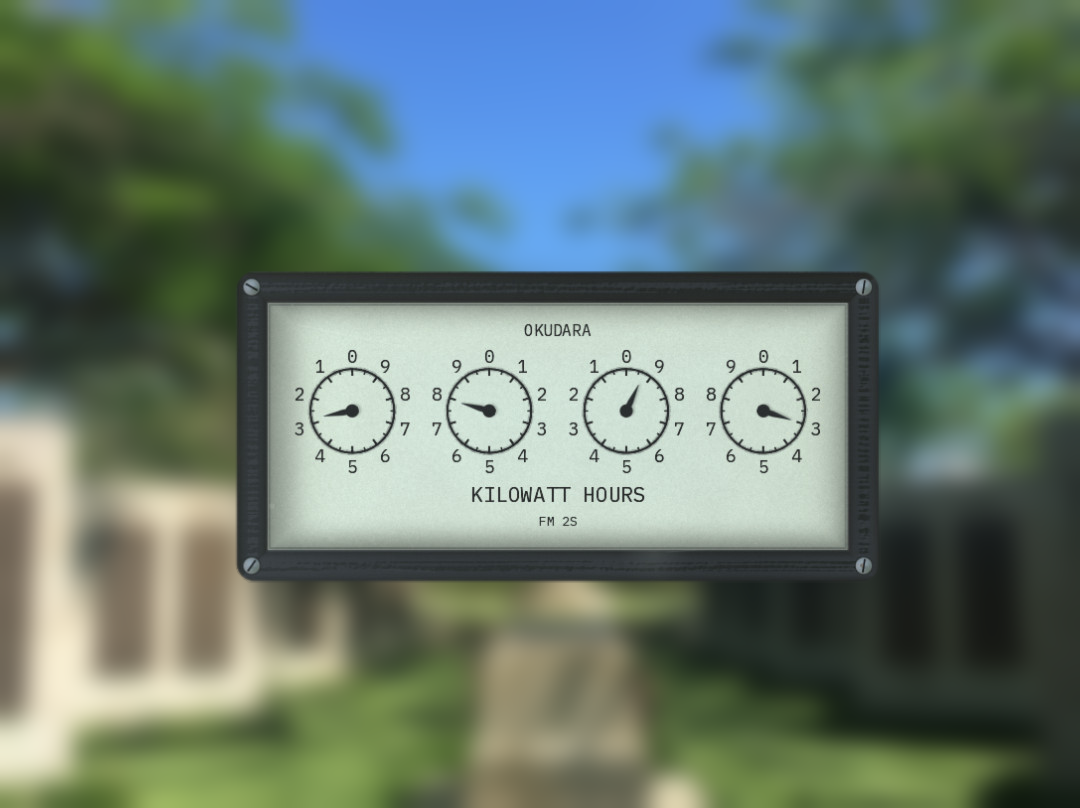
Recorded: 2793 kWh
